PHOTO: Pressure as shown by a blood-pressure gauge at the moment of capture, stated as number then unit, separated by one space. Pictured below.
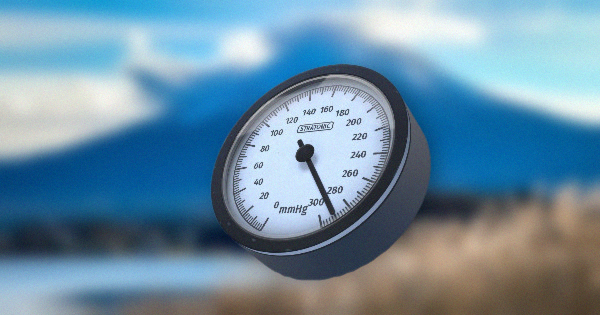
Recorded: 290 mmHg
